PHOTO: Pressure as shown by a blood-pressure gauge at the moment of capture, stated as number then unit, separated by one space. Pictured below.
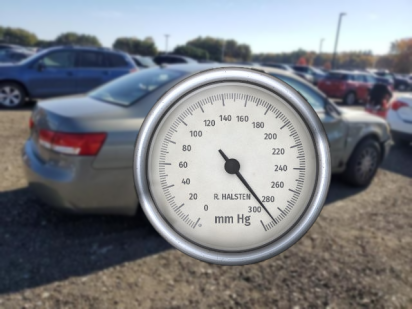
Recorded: 290 mmHg
